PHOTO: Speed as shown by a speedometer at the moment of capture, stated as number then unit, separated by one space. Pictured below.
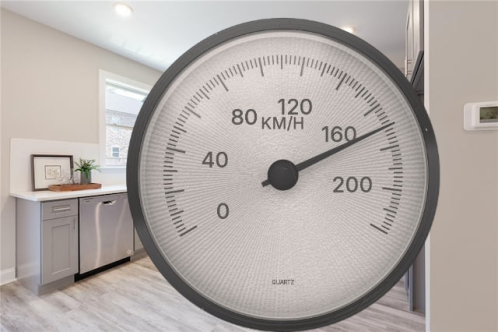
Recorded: 170 km/h
